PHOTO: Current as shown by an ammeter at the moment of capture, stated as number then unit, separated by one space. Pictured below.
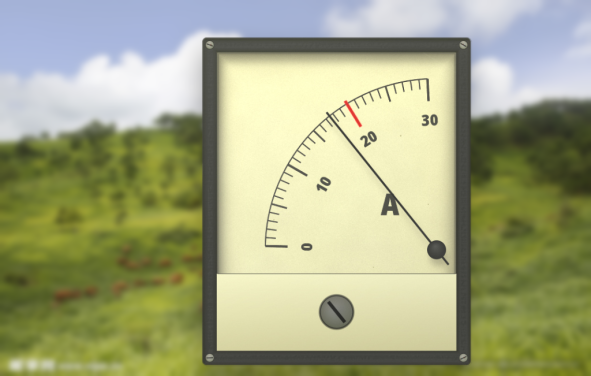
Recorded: 17.5 A
